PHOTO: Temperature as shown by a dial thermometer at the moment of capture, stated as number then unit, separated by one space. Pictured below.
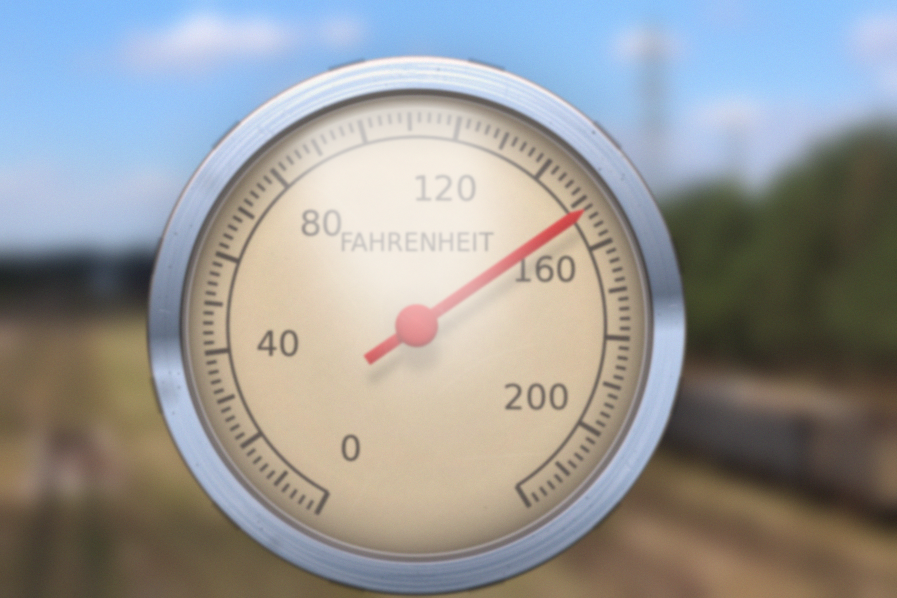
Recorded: 152 °F
